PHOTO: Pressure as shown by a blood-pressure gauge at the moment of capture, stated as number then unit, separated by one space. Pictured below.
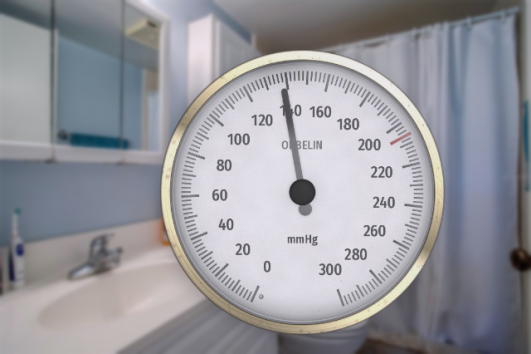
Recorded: 138 mmHg
